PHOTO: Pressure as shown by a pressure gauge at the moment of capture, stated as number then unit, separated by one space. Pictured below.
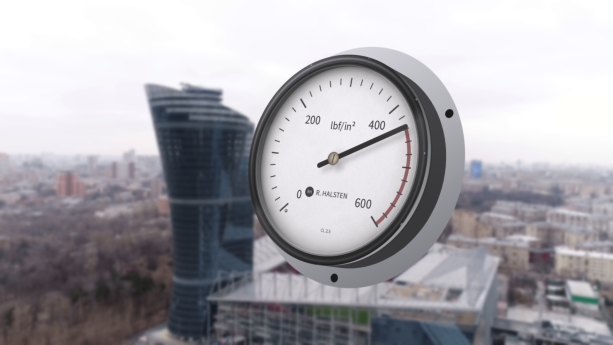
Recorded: 440 psi
